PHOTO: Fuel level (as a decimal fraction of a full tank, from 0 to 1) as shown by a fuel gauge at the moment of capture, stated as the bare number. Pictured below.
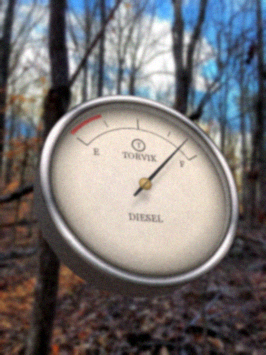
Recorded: 0.875
